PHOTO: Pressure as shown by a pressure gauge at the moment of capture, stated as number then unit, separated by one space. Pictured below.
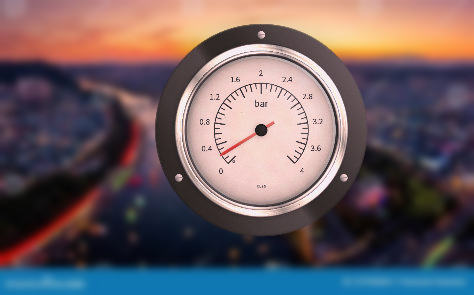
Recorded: 0.2 bar
